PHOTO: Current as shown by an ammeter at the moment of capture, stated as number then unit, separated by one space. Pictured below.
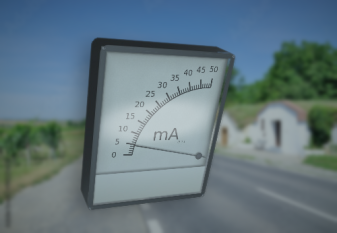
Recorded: 5 mA
